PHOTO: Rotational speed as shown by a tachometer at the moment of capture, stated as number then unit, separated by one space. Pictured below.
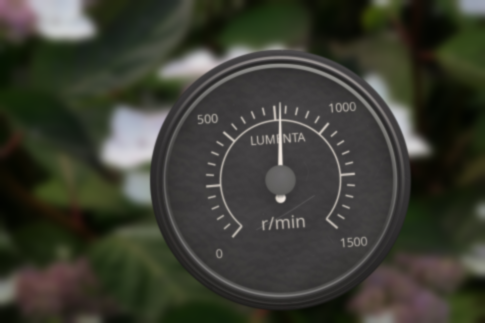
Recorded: 775 rpm
